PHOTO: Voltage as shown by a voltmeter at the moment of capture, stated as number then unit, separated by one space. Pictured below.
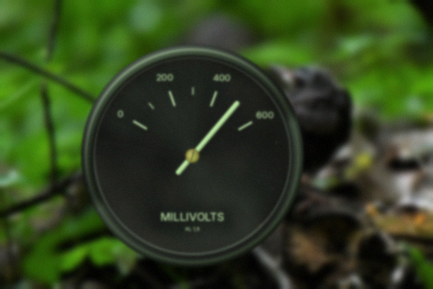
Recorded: 500 mV
